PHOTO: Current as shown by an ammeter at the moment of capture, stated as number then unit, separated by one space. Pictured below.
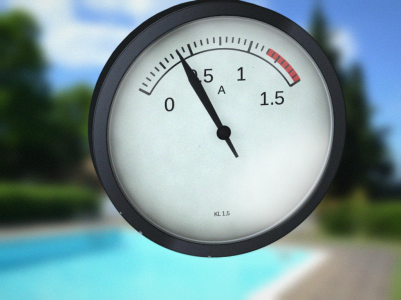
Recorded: 0.4 A
